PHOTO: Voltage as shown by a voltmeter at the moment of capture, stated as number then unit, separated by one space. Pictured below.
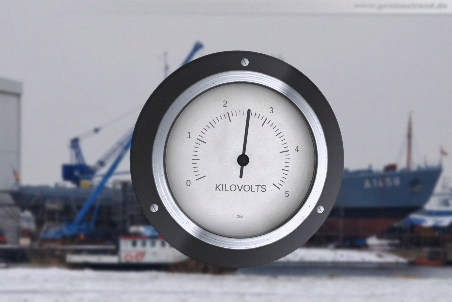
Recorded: 2.5 kV
